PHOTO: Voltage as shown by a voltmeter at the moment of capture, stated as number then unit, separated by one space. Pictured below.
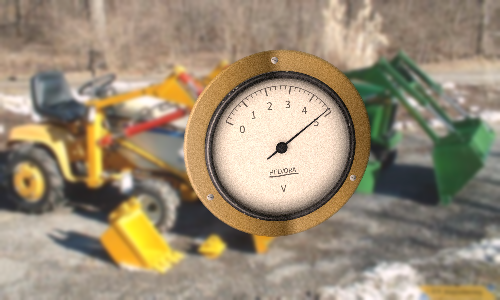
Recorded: 4.8 V
